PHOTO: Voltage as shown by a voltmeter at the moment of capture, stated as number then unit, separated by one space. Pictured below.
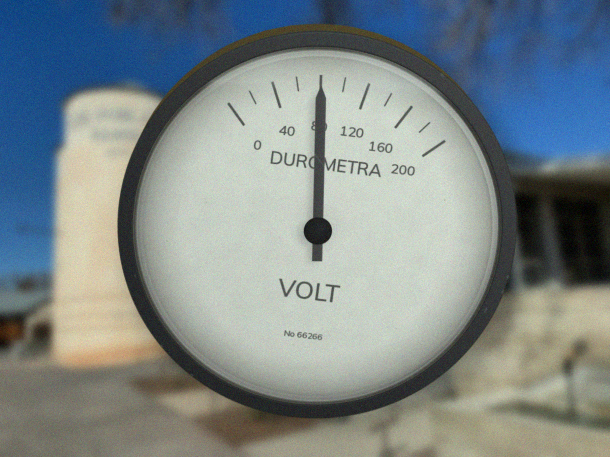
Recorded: 80 V
